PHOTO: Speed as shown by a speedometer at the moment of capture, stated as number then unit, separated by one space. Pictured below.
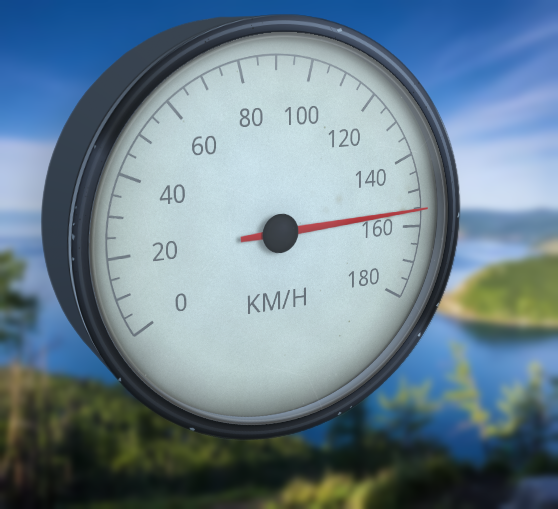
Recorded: 155 km/h
